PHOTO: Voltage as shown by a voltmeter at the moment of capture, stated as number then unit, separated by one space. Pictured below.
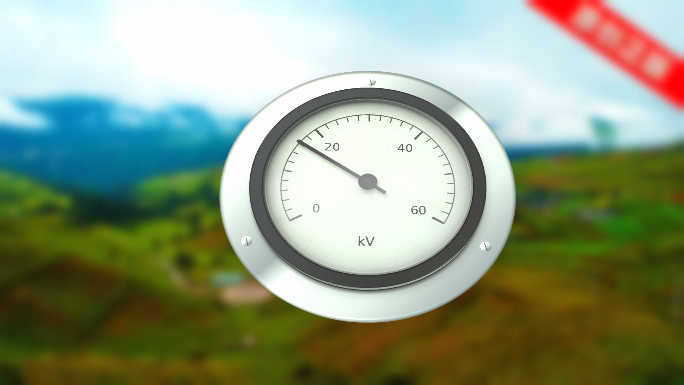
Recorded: 16 kV
